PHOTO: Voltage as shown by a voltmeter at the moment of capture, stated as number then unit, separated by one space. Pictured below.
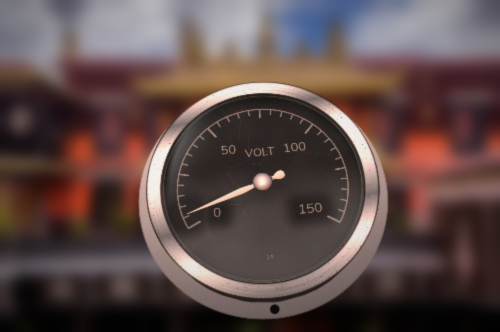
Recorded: 5 V
